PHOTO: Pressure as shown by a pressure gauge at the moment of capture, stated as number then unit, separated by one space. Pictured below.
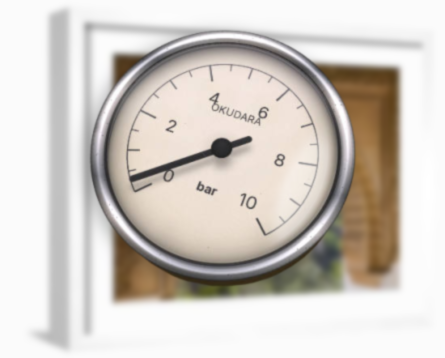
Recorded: 0.25 bar
